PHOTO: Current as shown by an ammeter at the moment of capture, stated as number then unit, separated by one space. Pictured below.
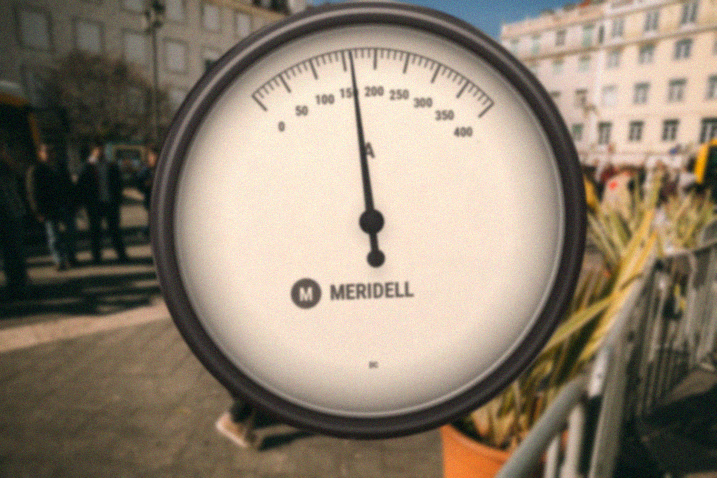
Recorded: 160 A
